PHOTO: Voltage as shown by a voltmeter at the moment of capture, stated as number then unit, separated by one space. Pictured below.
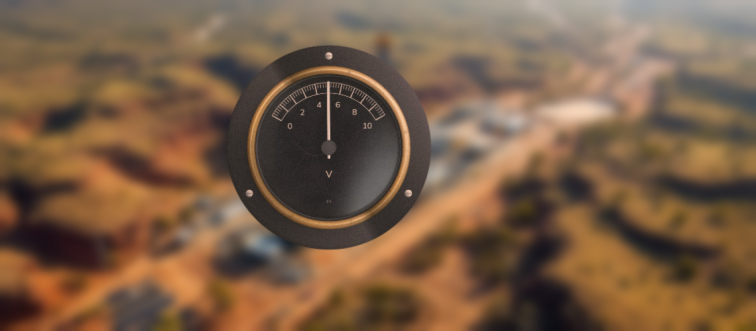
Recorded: 5 V
